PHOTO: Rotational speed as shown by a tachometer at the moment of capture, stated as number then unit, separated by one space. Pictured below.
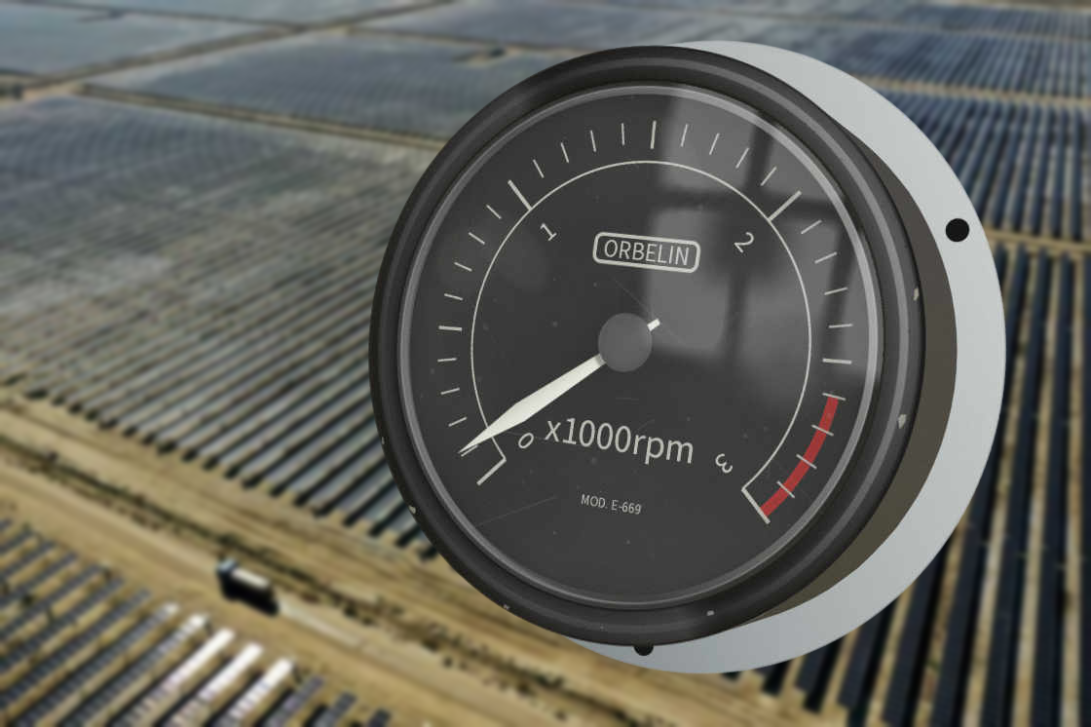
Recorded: 100 rpm
